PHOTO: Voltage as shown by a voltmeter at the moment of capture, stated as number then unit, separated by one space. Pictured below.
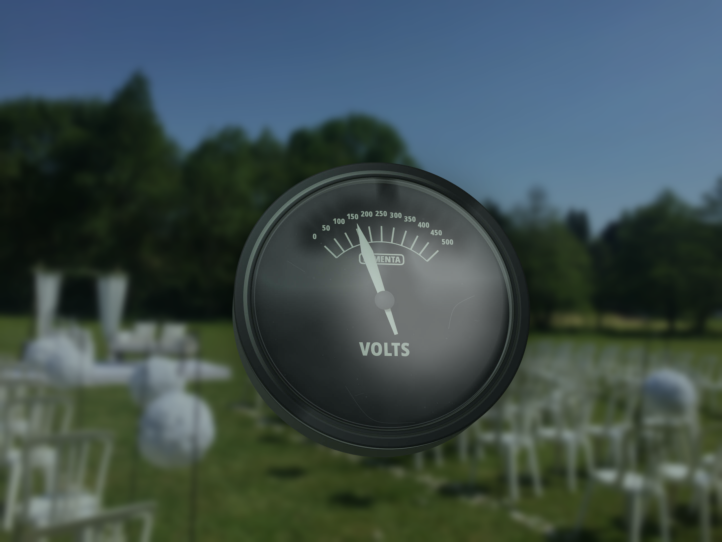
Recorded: 150 V
